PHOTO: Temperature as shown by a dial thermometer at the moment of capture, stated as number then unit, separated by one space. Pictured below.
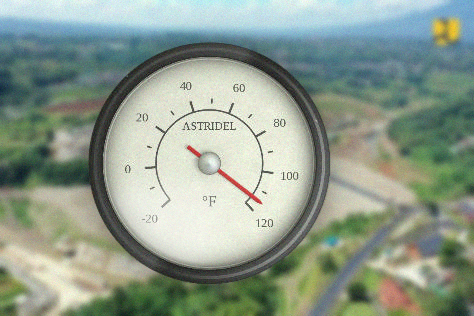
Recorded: 115 °F
